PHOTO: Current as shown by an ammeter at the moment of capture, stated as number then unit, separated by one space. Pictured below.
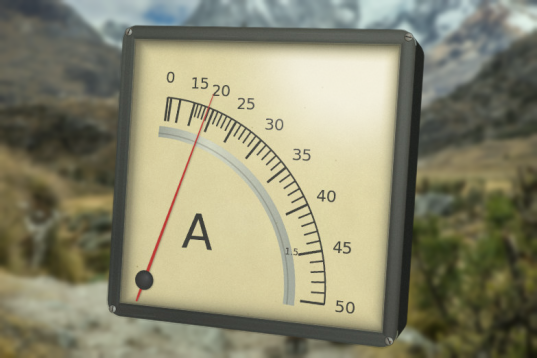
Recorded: 19 A
